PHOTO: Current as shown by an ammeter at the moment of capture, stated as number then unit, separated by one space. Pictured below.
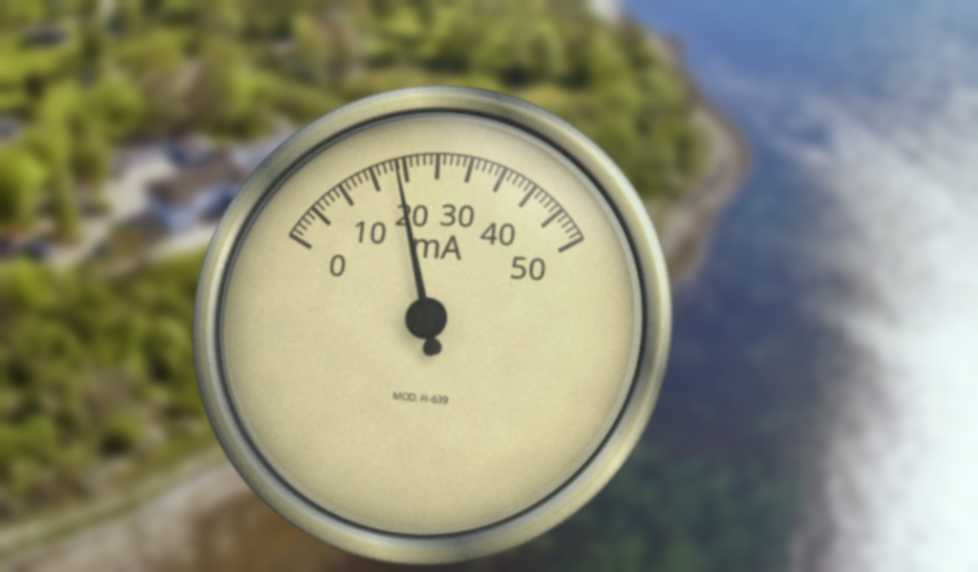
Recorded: 19 mA
